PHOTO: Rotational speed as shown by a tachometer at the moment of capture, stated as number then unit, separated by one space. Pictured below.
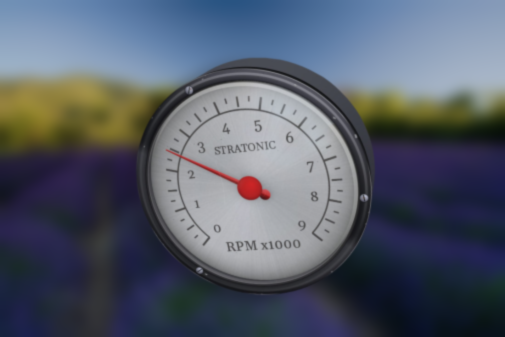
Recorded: 2500 rpm
